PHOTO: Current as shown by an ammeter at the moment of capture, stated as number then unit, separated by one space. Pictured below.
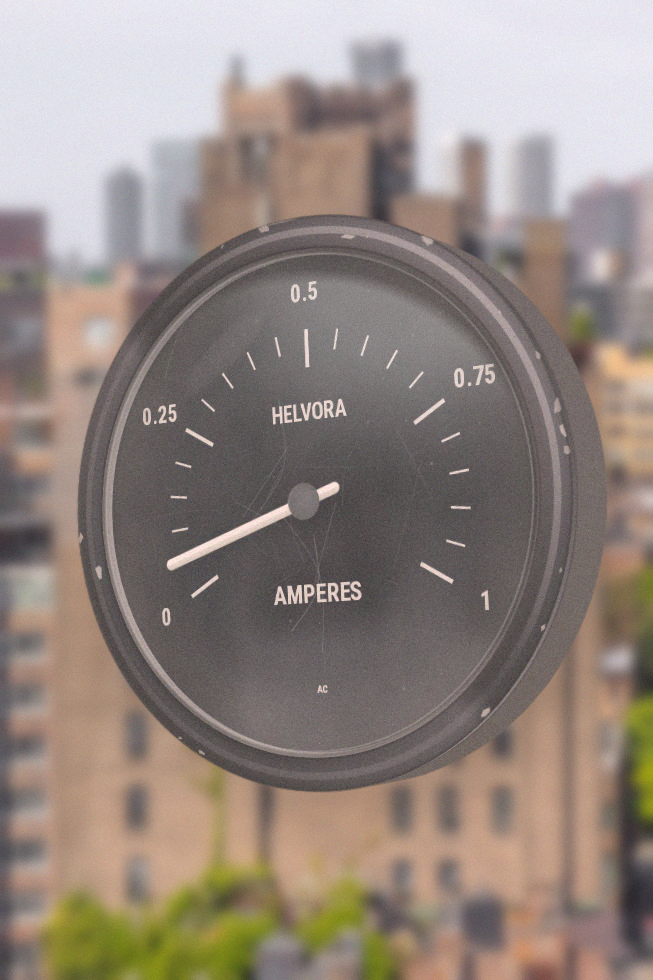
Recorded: 0.05 A
